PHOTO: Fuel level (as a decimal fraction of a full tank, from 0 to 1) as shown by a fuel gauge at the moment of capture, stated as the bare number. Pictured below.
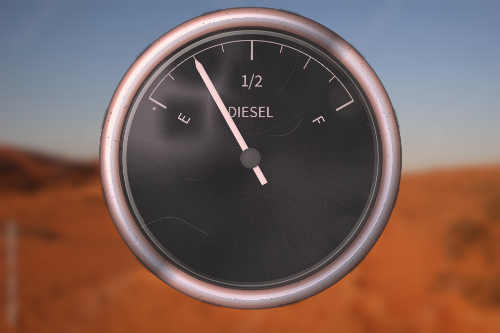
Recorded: 0.25
